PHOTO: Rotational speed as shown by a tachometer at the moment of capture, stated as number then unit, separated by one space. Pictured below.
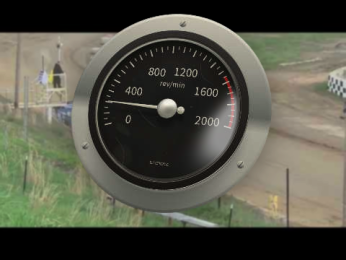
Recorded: 200 rpm
